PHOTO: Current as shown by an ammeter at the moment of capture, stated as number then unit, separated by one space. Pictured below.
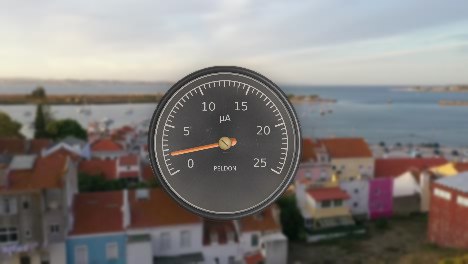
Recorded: 2 µA
